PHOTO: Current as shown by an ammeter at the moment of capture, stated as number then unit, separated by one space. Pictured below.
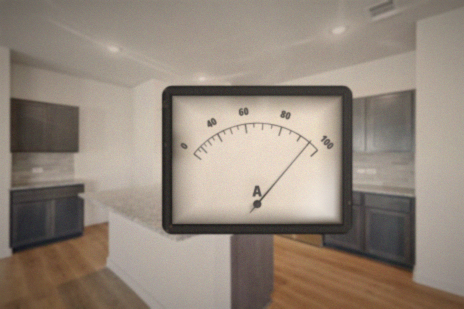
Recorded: 95 A
